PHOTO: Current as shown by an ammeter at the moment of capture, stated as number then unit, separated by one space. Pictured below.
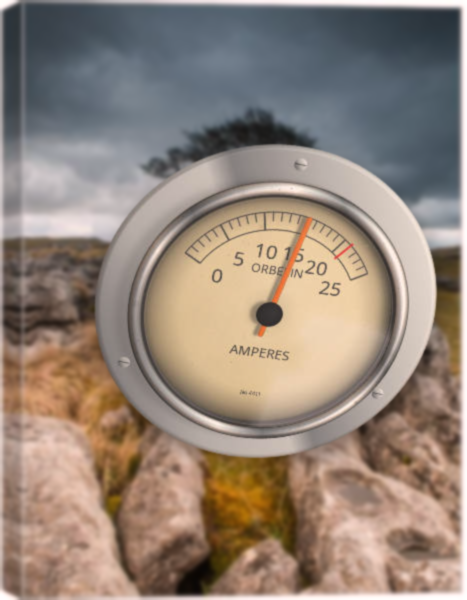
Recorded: 15 A
